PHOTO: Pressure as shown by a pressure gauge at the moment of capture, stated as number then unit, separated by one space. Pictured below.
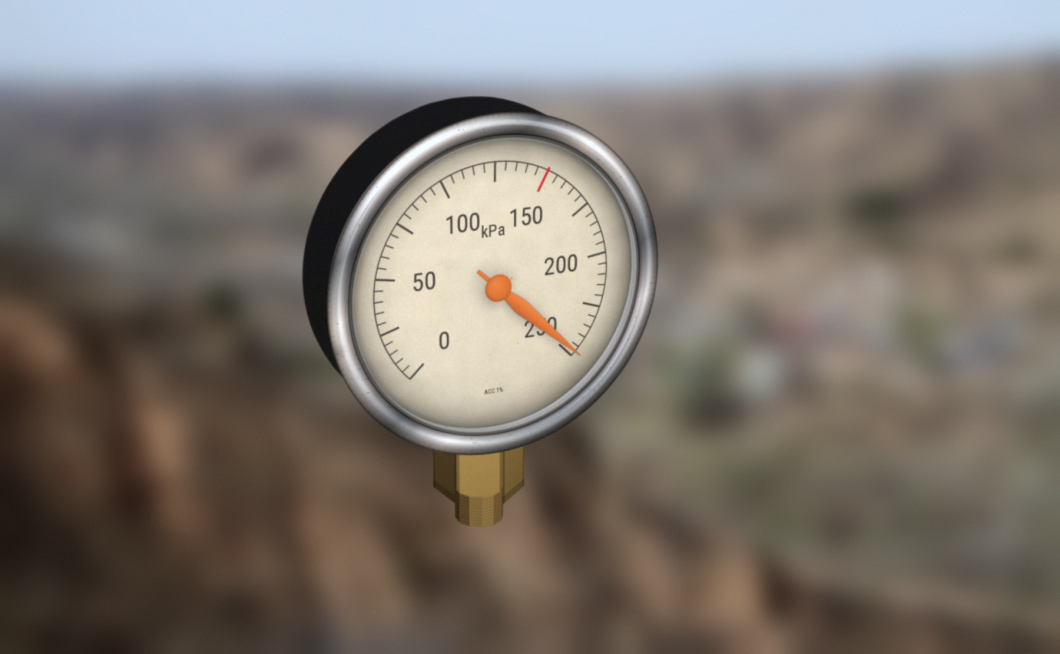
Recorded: 247.5 kPa
